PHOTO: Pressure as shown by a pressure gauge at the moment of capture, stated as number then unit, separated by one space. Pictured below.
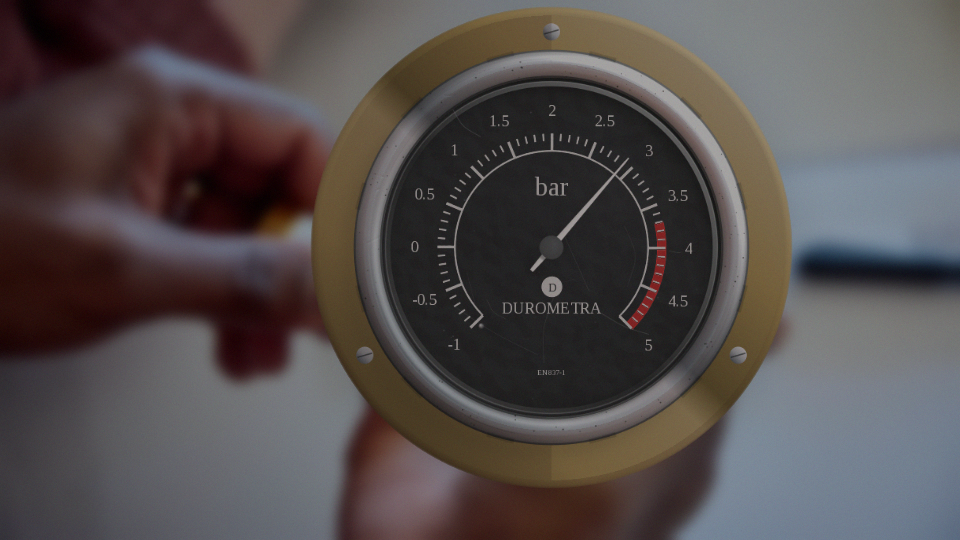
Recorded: 2.9 bar
